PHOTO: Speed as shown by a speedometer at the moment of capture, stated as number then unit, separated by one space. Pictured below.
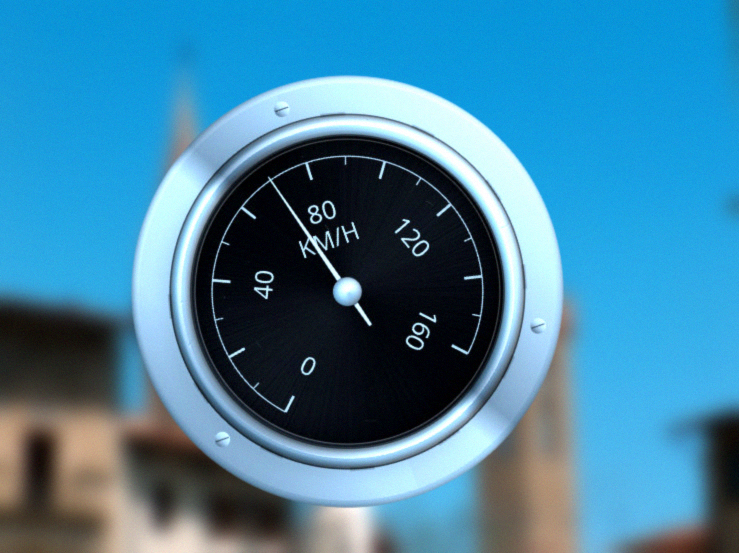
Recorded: 70 km/h
